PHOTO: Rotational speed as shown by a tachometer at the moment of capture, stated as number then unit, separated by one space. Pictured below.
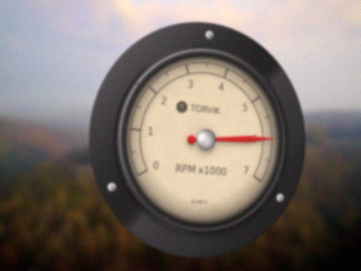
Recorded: 6000 rpm
